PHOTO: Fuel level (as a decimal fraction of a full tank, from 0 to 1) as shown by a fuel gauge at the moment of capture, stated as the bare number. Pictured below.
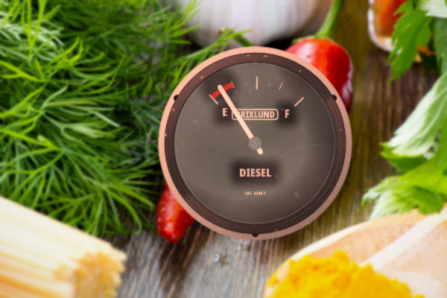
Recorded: 0.125
